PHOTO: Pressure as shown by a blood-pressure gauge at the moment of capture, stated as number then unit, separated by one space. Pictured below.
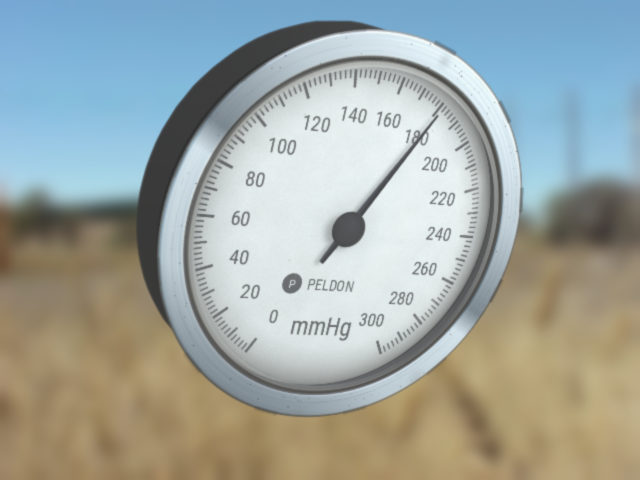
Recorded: 180 mmHg
